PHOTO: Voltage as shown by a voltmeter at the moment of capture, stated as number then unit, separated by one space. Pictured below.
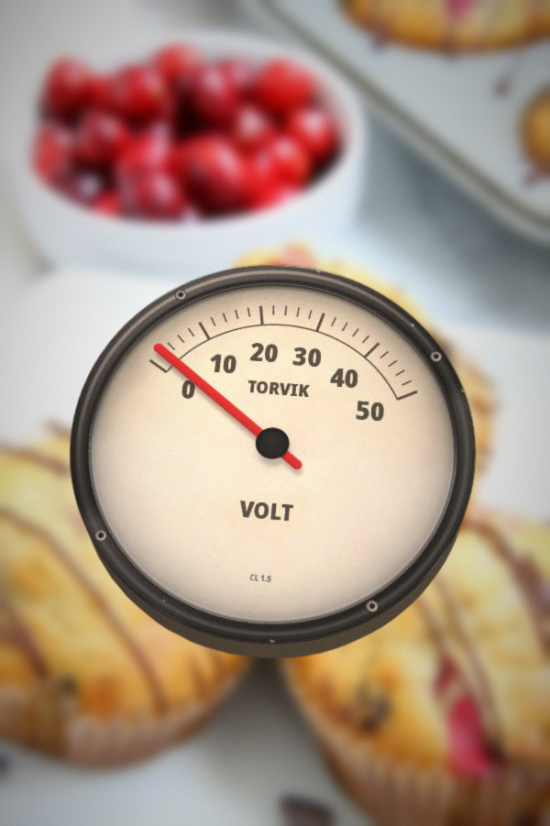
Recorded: 2 V
